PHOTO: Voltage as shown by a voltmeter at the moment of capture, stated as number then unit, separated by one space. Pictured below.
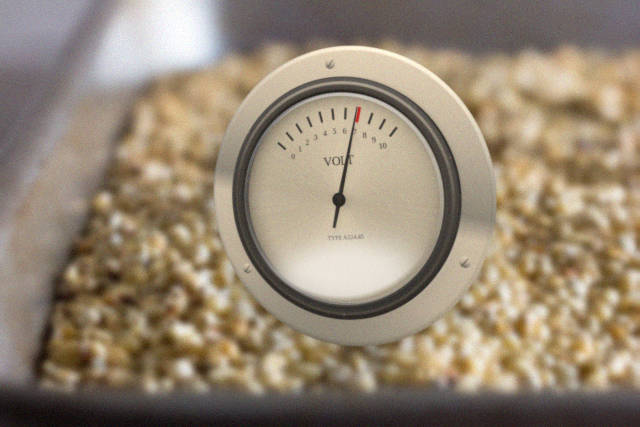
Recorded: 7 V
